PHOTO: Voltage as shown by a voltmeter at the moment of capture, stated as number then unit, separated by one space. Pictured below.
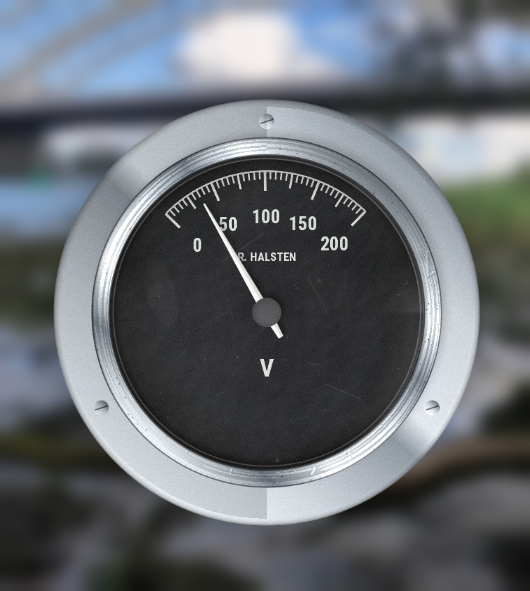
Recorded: 35 V
